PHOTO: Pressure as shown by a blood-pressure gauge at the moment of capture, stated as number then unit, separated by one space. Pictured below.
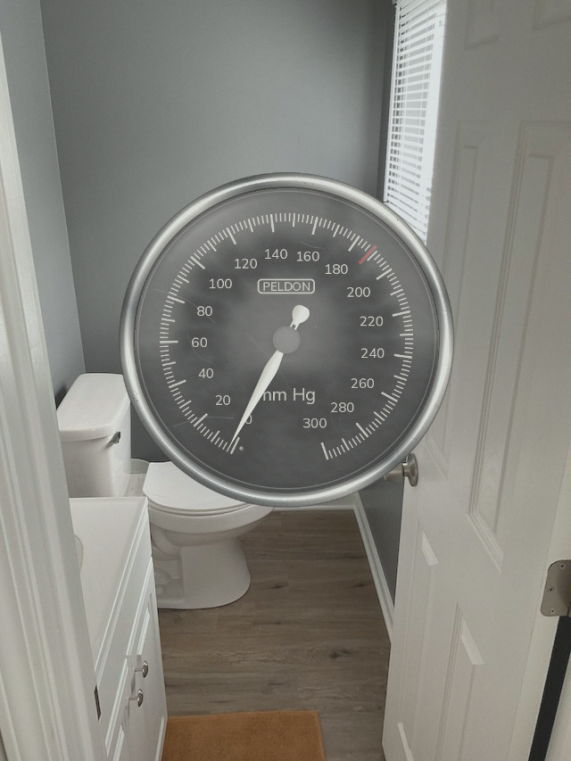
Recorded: 2 mmHg
